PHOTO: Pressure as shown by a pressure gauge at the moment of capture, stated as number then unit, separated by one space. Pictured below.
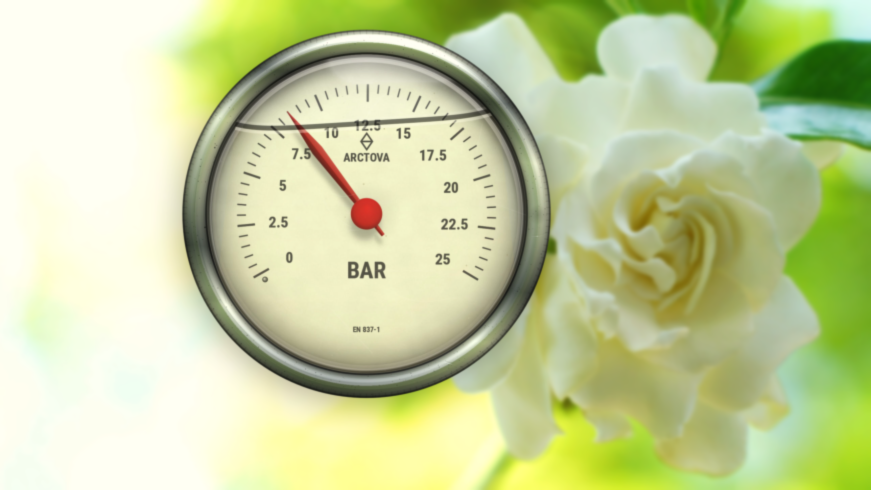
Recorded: 8.5 bar
